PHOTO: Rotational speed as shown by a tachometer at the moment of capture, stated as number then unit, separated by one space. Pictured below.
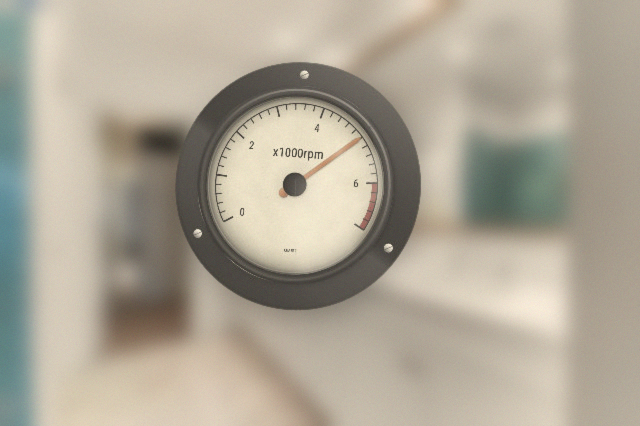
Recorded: 5000 rpm
